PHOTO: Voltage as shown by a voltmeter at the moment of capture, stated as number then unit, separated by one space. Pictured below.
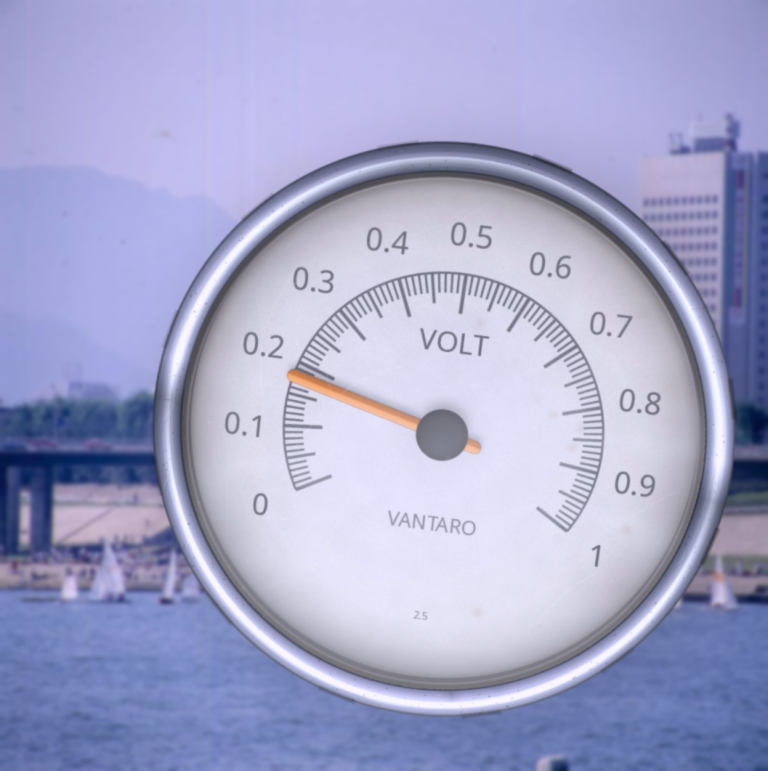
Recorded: 0.18 V
